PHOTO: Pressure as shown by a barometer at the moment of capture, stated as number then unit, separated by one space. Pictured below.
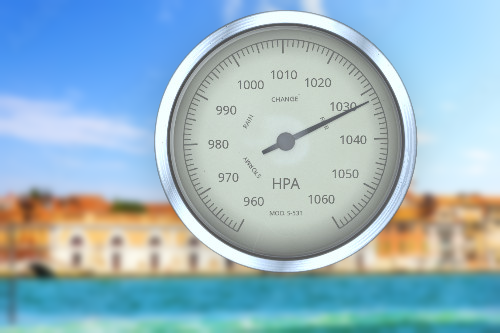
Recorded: 1032 hPa
